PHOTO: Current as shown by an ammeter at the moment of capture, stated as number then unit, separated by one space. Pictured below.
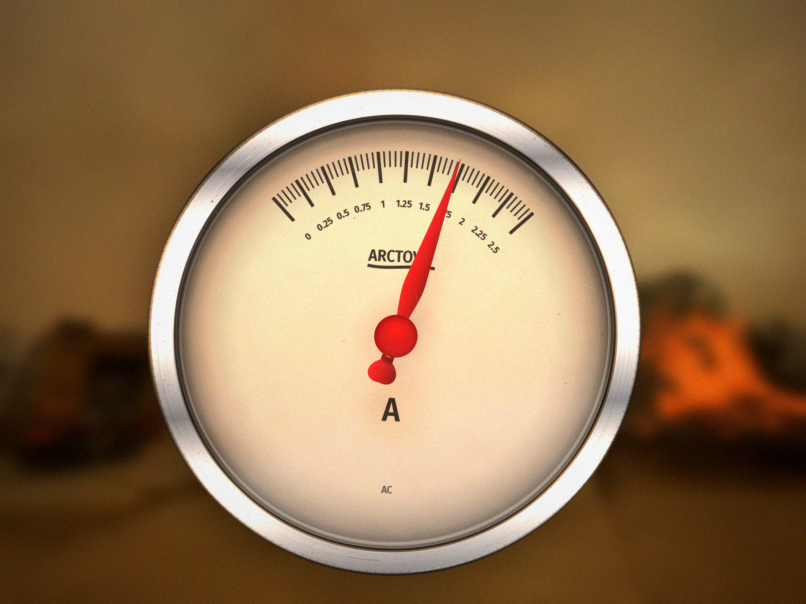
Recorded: 1.7 A
